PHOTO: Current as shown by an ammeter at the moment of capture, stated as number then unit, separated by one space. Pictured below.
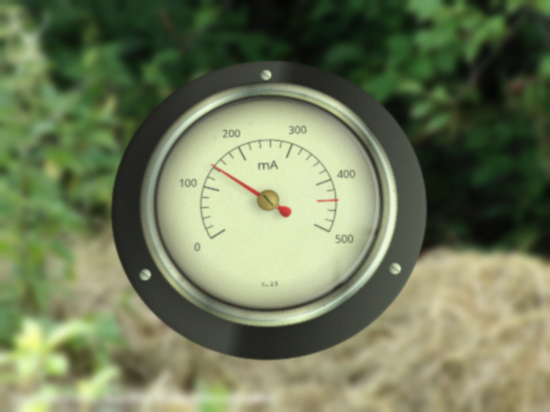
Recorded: 140 mA
